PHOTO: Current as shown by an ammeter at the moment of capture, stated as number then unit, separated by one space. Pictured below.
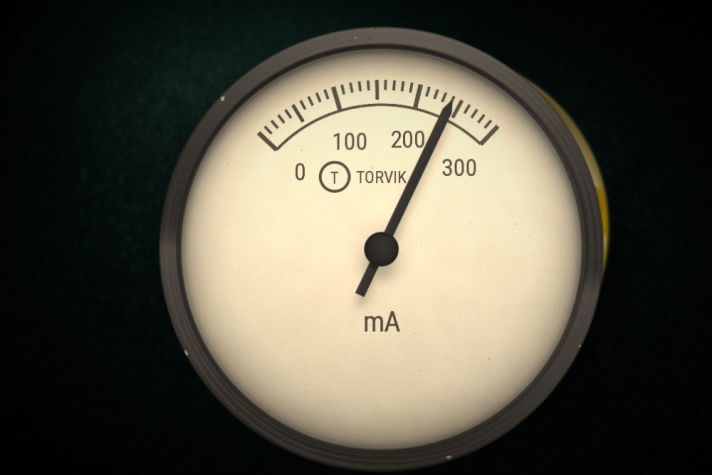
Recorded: 240 mA
